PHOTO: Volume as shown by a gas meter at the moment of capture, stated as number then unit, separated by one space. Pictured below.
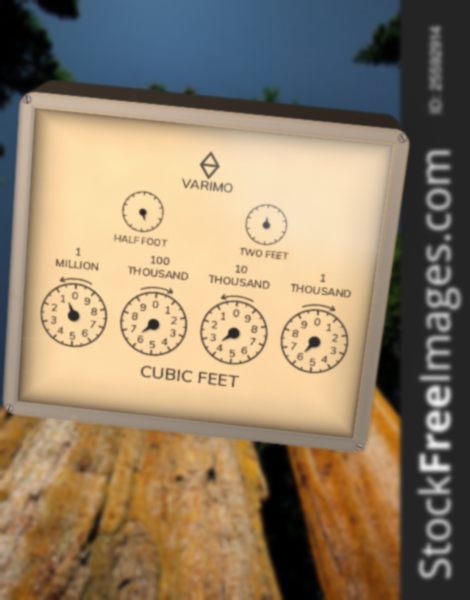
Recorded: 63600 ft³
